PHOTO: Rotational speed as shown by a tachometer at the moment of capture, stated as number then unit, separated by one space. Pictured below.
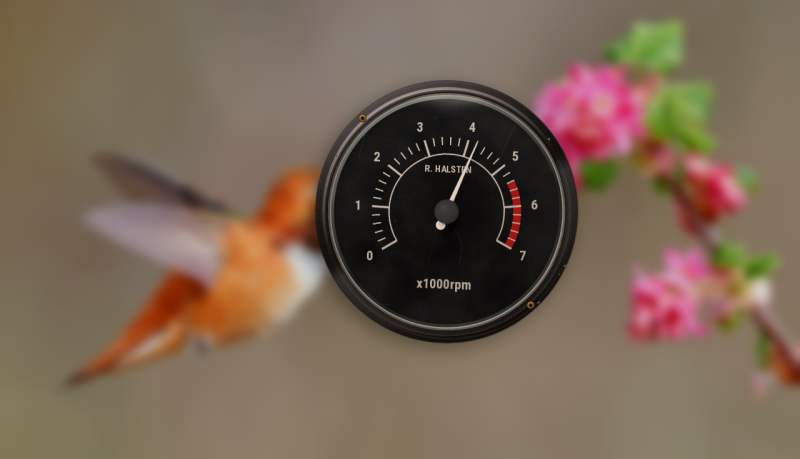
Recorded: 4200 rpm
